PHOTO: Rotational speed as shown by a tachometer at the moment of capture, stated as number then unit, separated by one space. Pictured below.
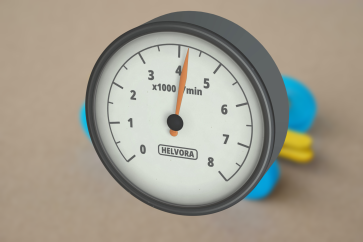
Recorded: 4250 rpm
